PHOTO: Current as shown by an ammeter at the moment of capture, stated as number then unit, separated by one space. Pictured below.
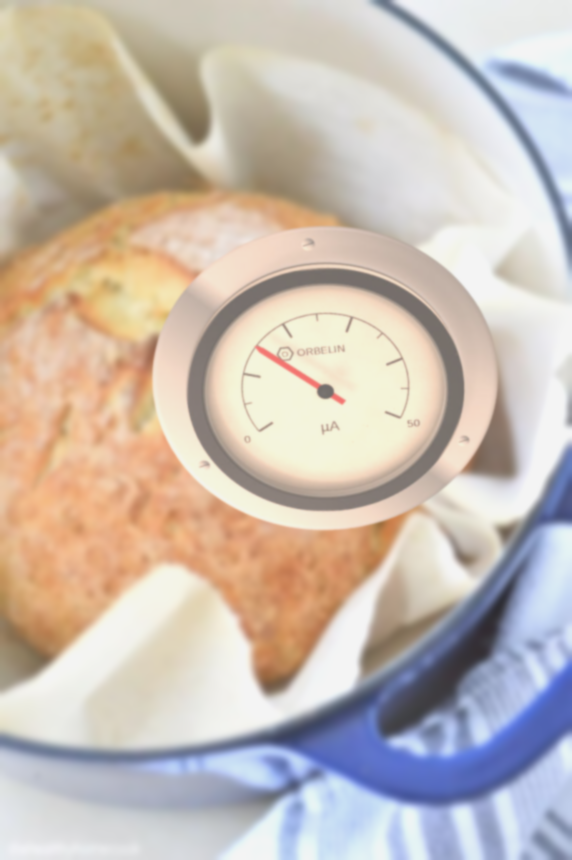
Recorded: 15 µA
